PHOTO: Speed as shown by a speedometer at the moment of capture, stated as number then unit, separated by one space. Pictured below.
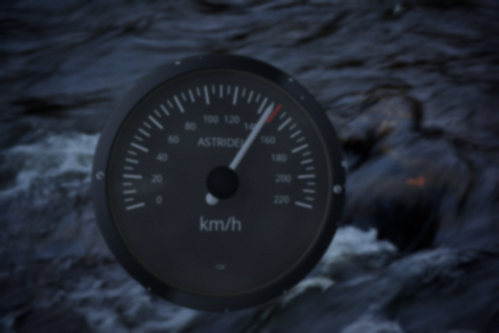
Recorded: 145 km/h
